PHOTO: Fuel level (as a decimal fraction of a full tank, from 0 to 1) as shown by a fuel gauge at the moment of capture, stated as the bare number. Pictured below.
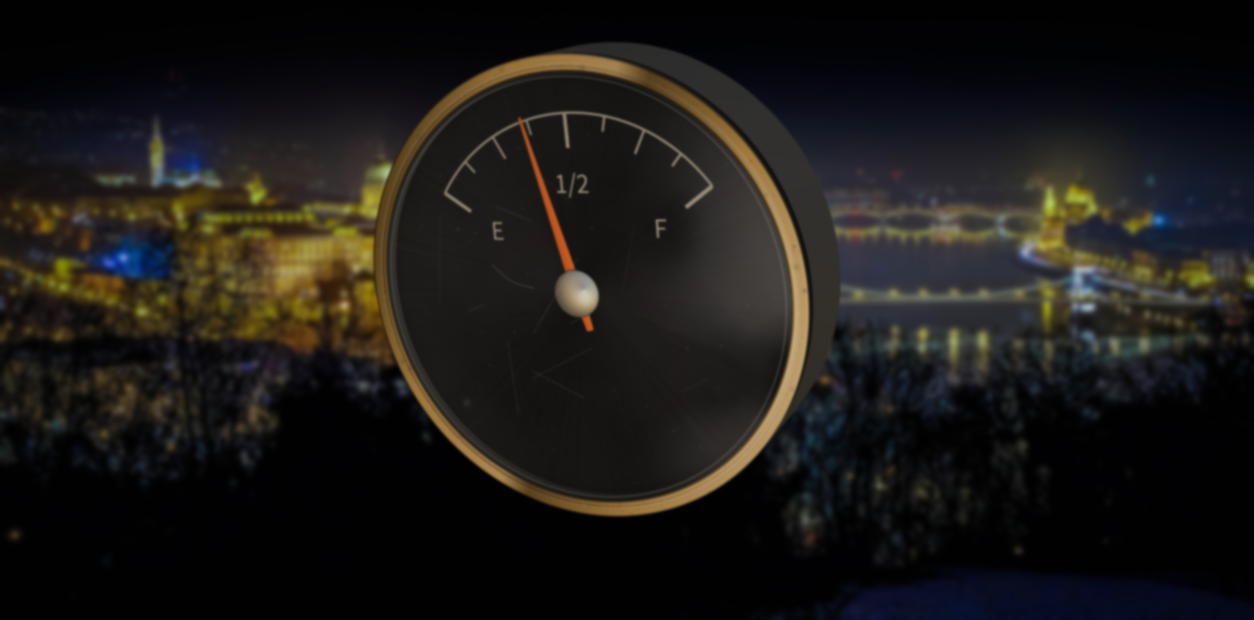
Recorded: 0.375
